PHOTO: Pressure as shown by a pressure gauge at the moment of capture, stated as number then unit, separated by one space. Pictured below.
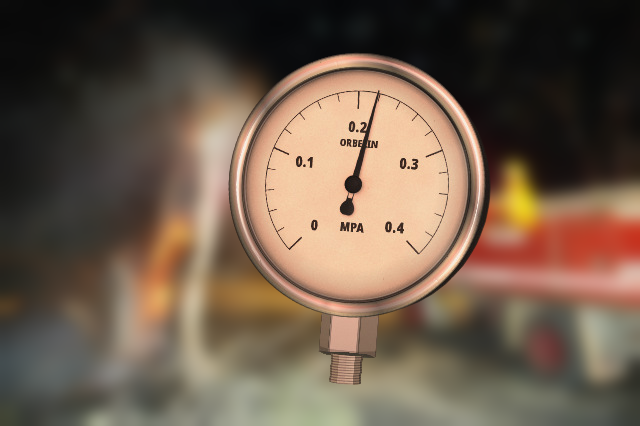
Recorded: 0.22 MPa
